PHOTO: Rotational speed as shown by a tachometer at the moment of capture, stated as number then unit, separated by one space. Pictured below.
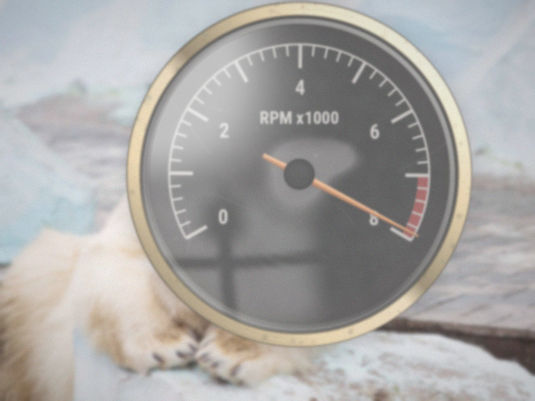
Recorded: 7900 rpm
